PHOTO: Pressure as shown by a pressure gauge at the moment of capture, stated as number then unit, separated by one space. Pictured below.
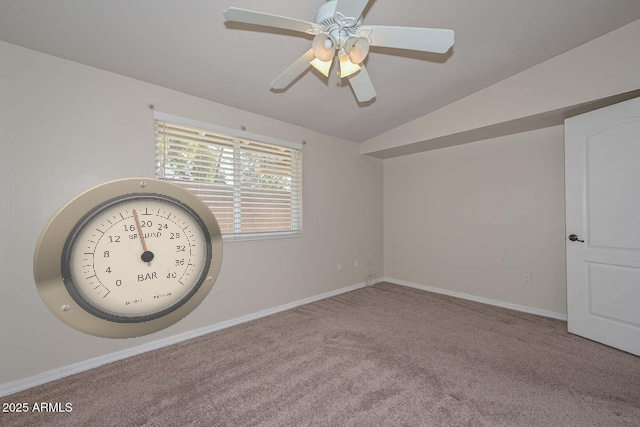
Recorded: 18 bar
